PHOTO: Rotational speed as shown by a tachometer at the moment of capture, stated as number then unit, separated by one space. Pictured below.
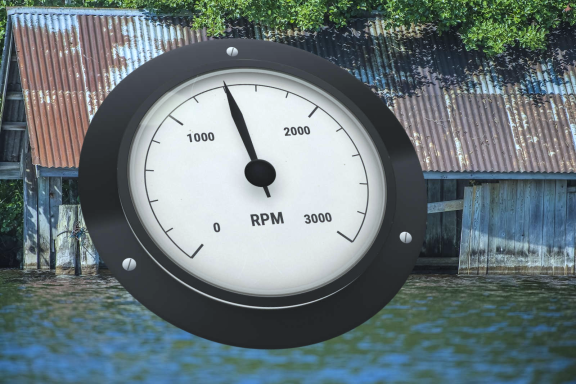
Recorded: 1400 rpm
